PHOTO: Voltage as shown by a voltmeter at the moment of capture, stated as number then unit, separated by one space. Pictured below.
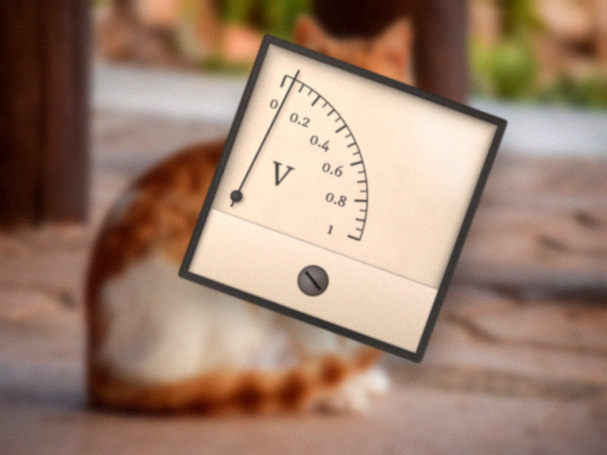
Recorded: 0.05 V
